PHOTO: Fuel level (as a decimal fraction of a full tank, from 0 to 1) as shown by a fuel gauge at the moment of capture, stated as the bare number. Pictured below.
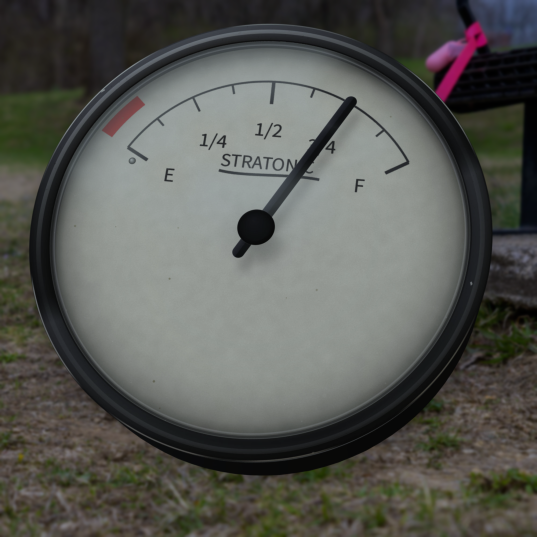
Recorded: 0.75
